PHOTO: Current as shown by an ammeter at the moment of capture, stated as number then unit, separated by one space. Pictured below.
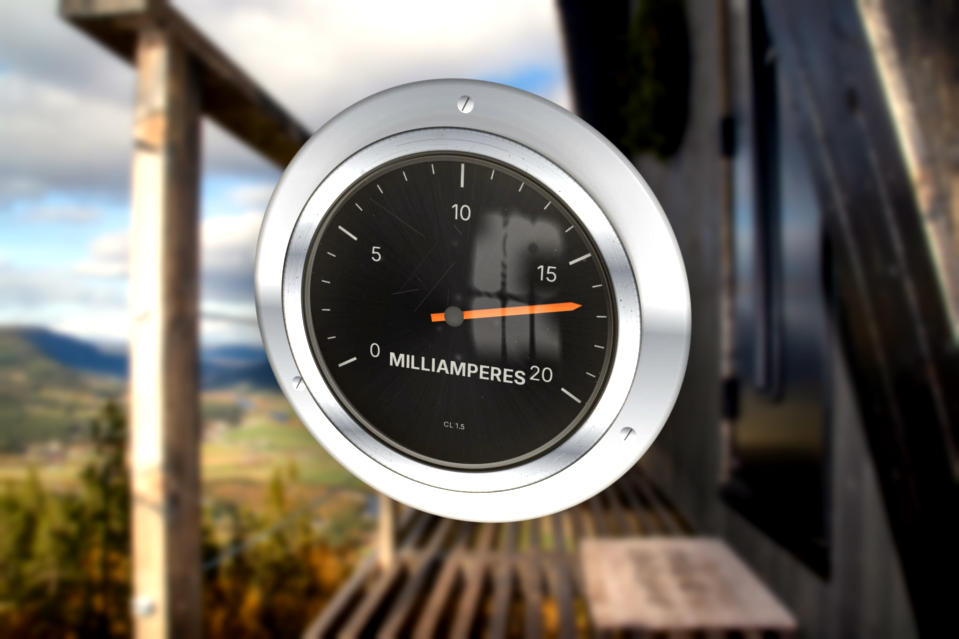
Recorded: 16.5 mA
